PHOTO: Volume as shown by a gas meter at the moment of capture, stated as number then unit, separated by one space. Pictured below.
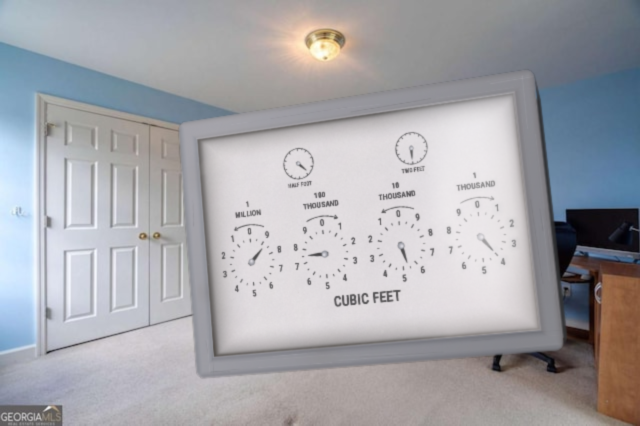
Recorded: 875400 ft³
